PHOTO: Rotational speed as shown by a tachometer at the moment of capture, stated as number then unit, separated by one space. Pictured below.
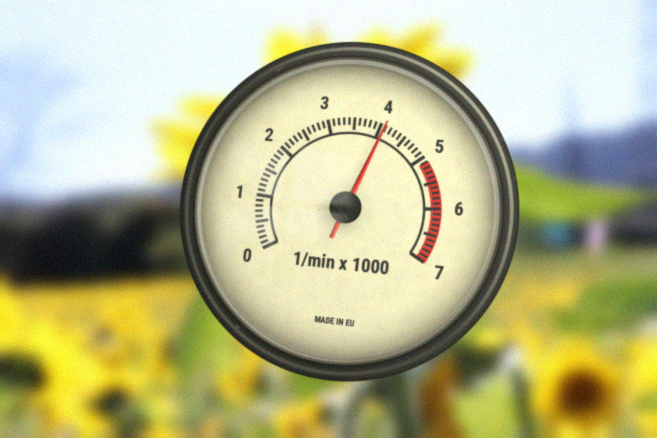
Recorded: 4100 rpm
